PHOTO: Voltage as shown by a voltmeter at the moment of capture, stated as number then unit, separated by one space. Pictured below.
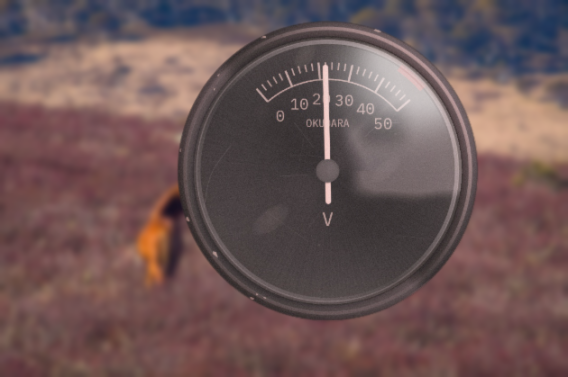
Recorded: 22 V
